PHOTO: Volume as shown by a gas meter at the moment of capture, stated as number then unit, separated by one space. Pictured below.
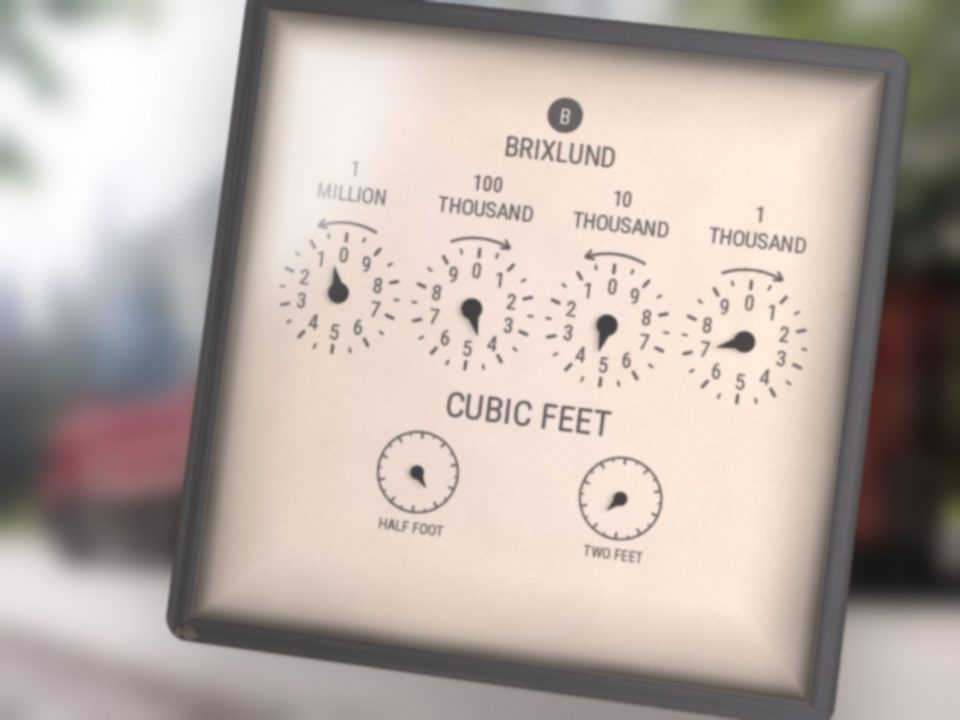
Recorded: 44700 ft³
